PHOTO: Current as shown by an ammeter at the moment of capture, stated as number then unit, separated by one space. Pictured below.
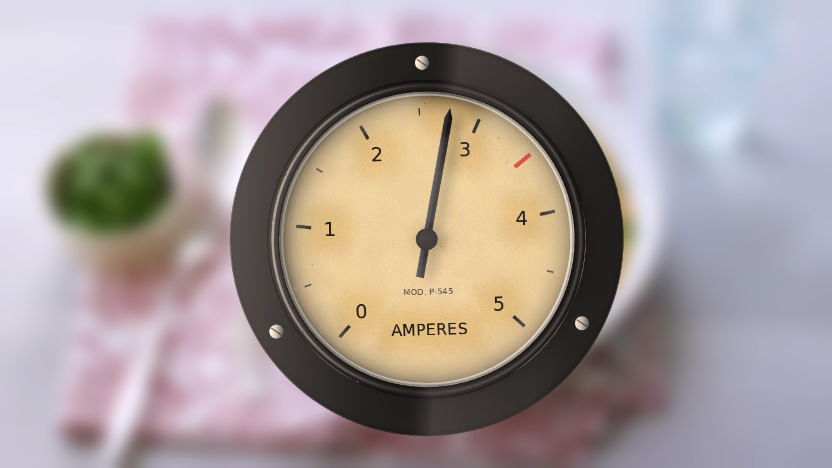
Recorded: 2.75 A
